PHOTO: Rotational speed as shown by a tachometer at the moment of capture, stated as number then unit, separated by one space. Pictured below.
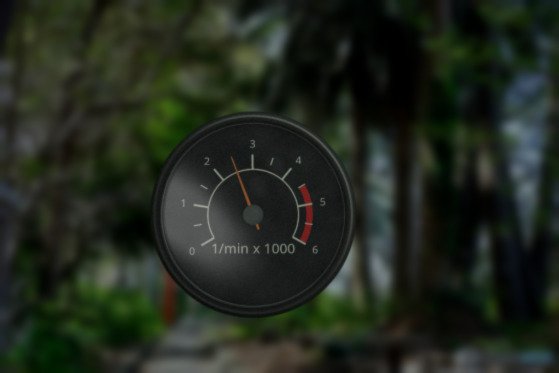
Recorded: 2500 rpm
